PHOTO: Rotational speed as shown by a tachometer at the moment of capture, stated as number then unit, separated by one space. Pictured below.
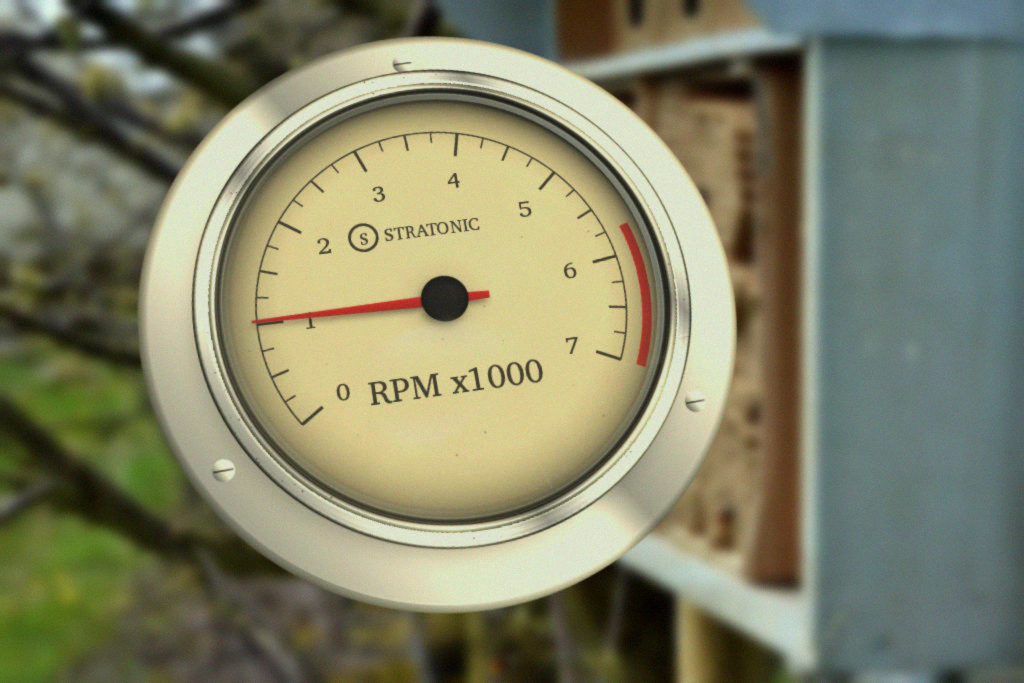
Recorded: 1000 rpm
